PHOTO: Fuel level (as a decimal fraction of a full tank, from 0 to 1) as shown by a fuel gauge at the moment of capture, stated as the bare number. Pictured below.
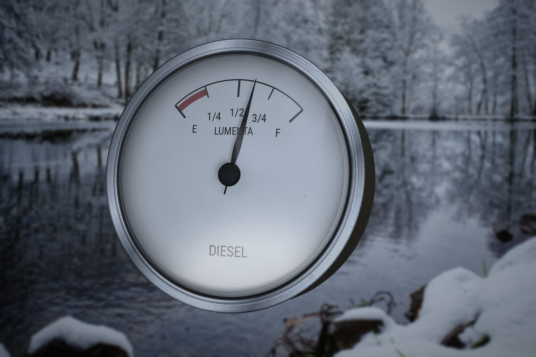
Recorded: 0.625
